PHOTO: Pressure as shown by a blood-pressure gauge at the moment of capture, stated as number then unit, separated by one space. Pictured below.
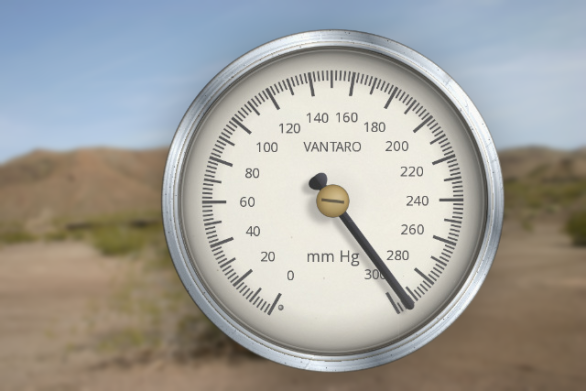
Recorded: 294 mmHg
